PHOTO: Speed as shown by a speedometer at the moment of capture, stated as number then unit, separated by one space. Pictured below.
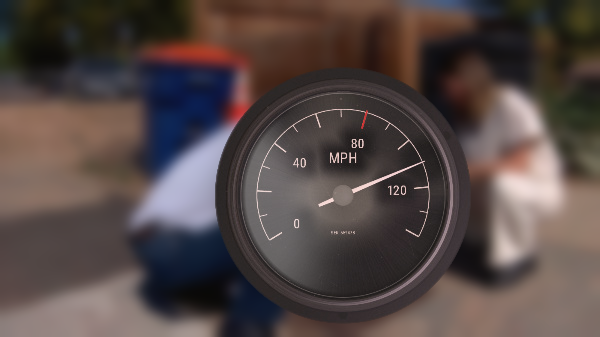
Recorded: 110 mph
